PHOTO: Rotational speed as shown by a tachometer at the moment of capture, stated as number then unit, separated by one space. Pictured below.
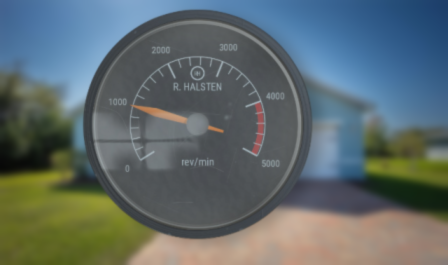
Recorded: 1000 rpm
